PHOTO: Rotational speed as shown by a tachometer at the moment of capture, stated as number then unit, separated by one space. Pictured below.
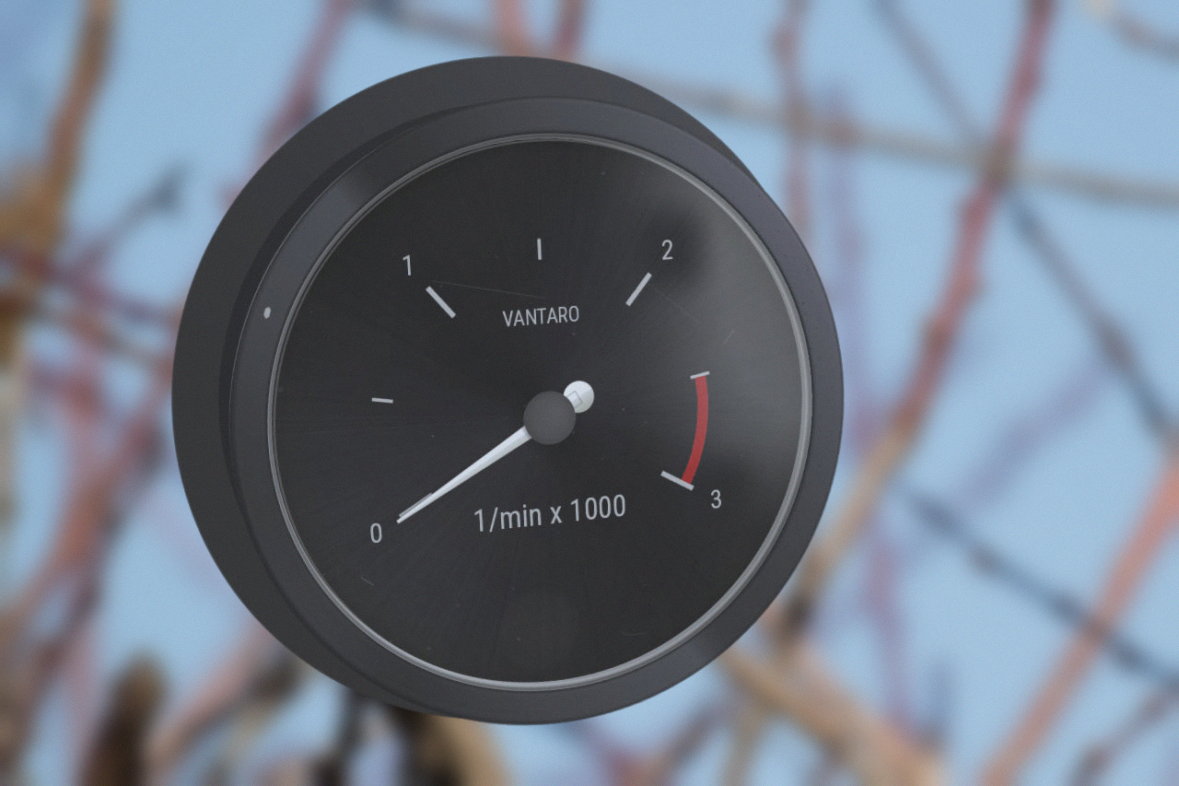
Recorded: 0 rpm
